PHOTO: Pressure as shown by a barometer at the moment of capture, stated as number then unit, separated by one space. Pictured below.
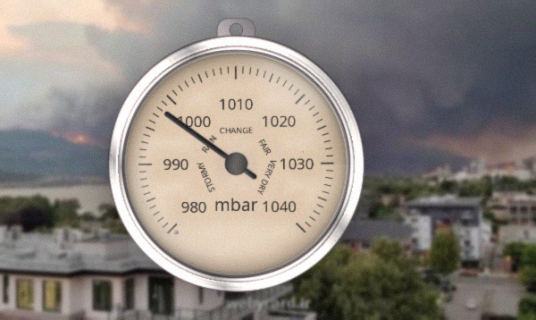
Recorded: 998 mbar
